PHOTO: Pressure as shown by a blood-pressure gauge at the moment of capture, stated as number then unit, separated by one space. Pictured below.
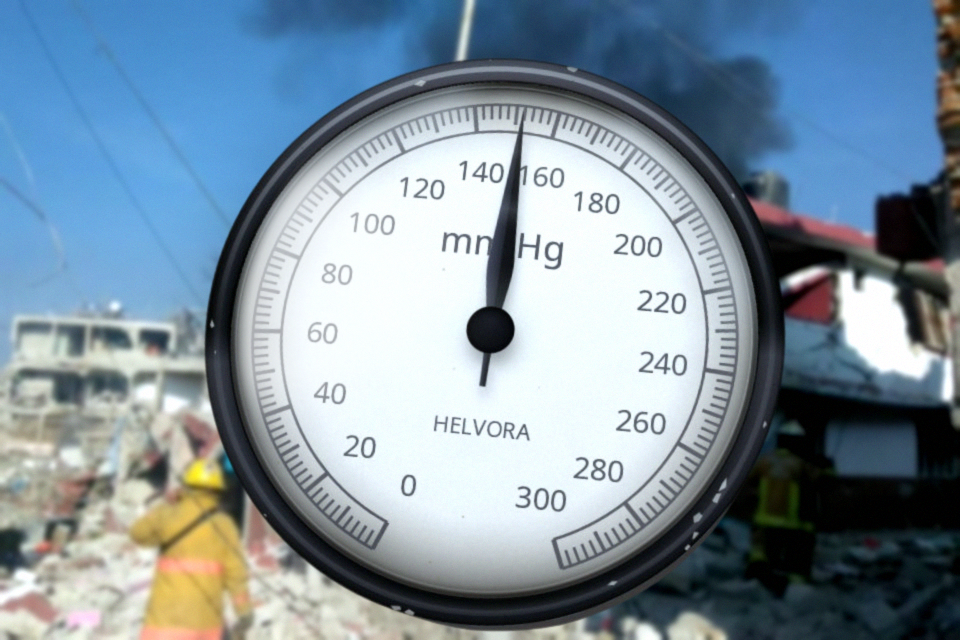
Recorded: 152 mmHg
